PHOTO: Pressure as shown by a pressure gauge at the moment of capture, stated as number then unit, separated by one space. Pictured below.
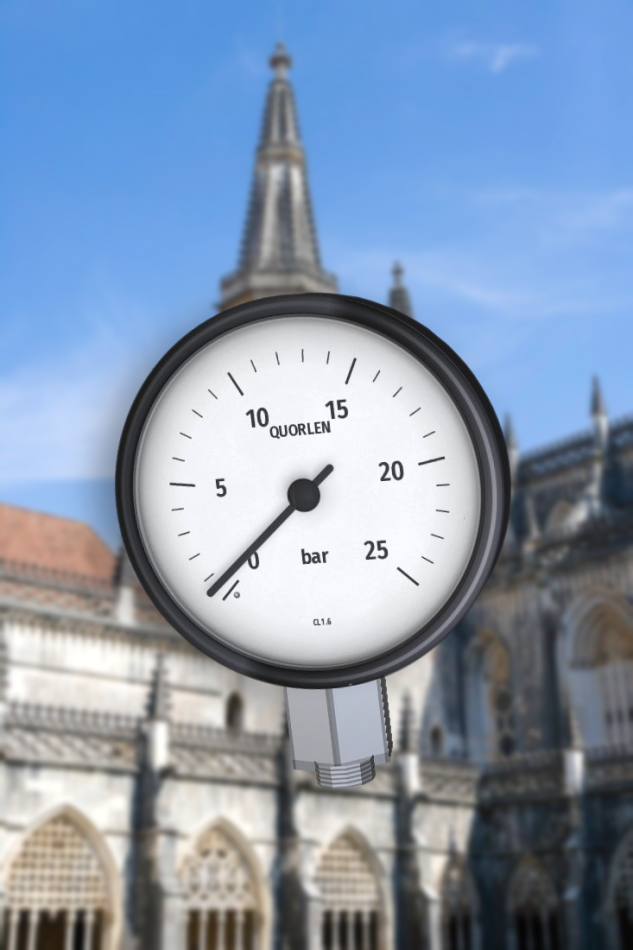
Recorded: 0.5 bar
